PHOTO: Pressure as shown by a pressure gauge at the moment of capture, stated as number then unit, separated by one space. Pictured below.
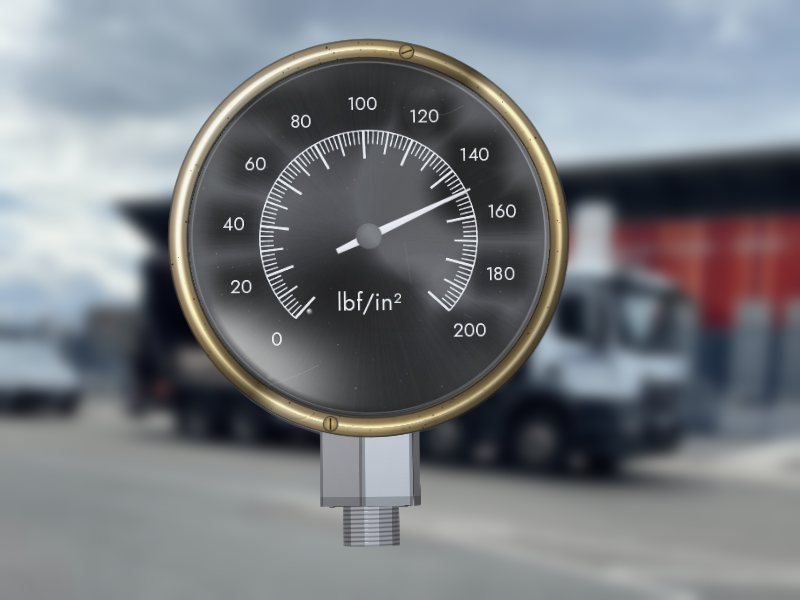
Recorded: 150 psi
